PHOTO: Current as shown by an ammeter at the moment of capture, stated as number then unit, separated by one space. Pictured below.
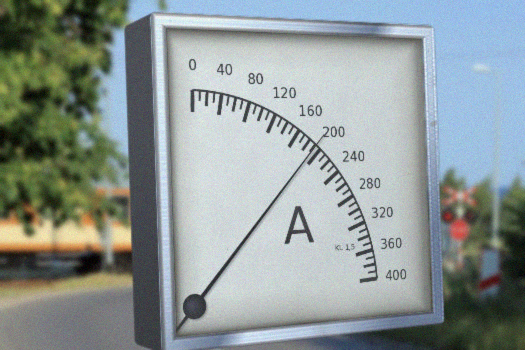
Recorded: 190 A
